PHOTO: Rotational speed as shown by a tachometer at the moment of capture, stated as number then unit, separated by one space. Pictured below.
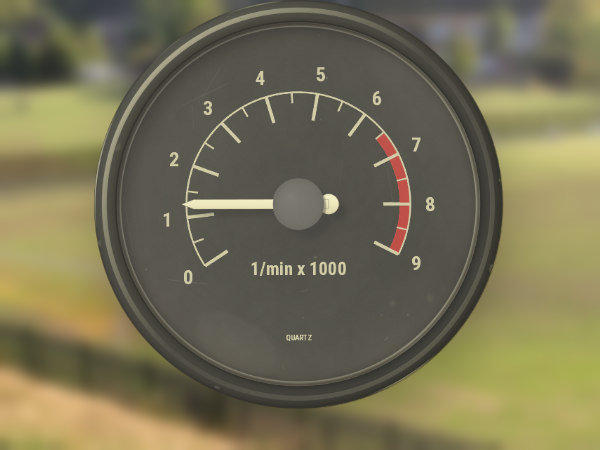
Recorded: 1250 rpm
